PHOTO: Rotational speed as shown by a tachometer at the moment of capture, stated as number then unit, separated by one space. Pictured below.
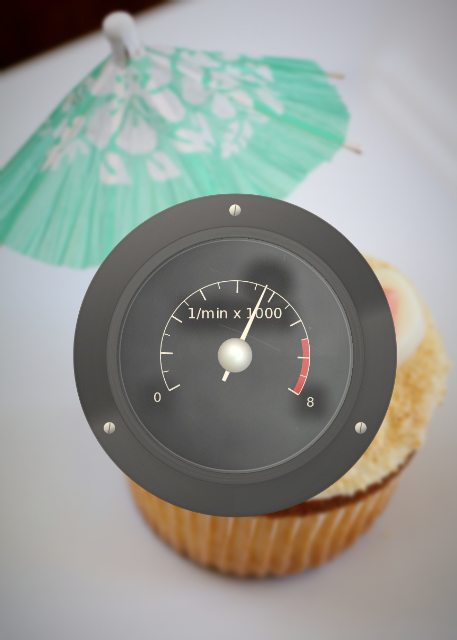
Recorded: 4750 rpm
